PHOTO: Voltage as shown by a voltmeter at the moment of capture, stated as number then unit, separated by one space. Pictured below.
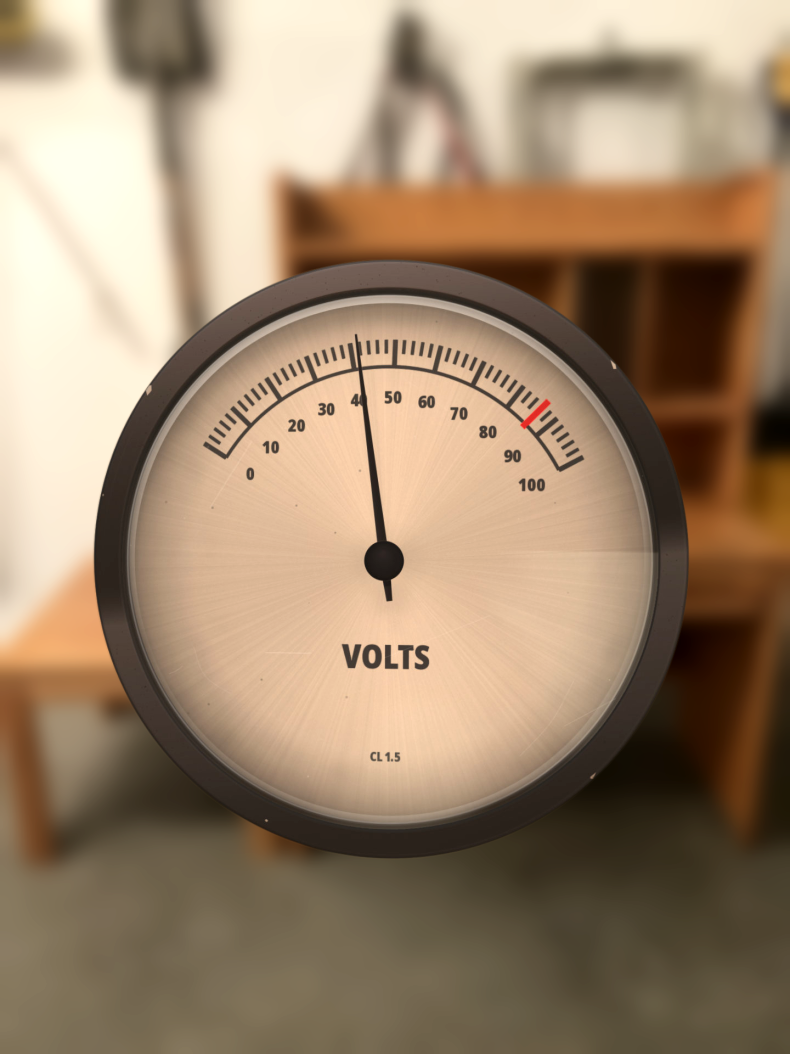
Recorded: 42 V
